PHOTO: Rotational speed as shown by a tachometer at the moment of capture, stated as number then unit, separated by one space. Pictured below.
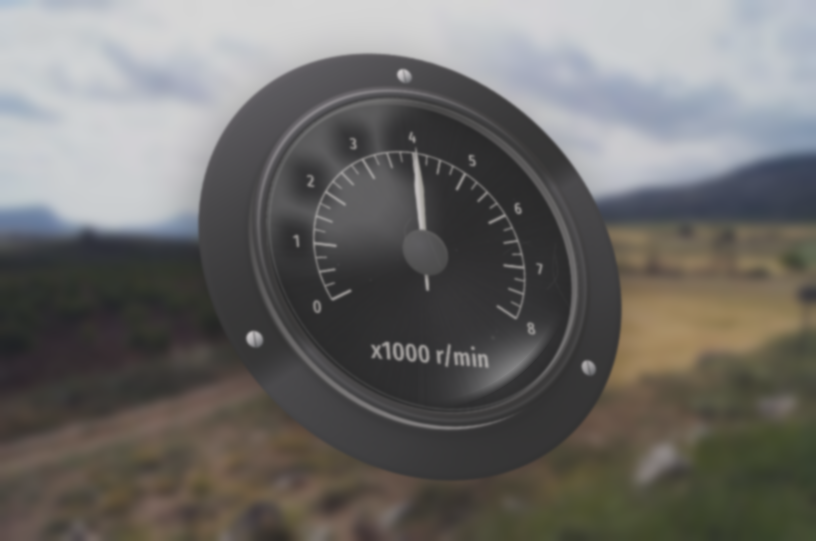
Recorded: 4000 rpm
